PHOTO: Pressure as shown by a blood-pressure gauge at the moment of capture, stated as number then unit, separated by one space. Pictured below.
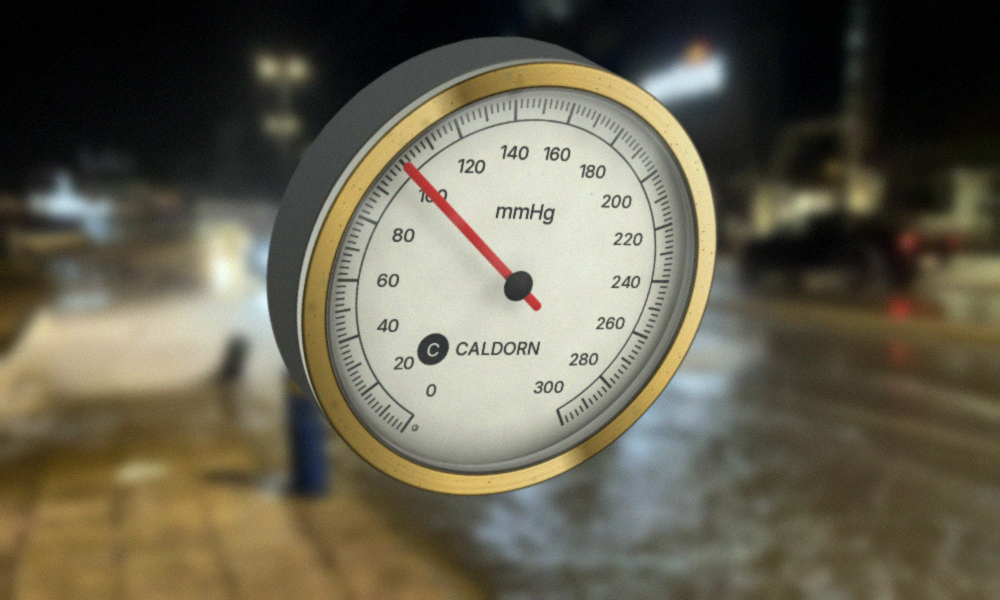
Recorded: 100 mmHg
